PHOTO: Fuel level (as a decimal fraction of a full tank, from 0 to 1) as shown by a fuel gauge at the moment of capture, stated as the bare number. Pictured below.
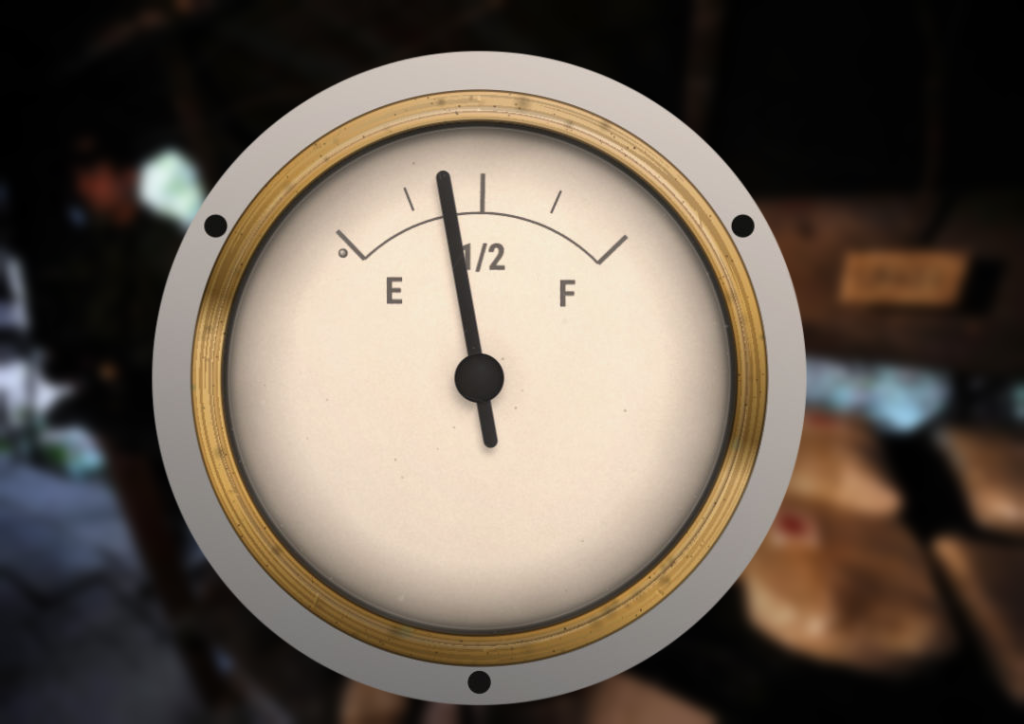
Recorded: 0.375
